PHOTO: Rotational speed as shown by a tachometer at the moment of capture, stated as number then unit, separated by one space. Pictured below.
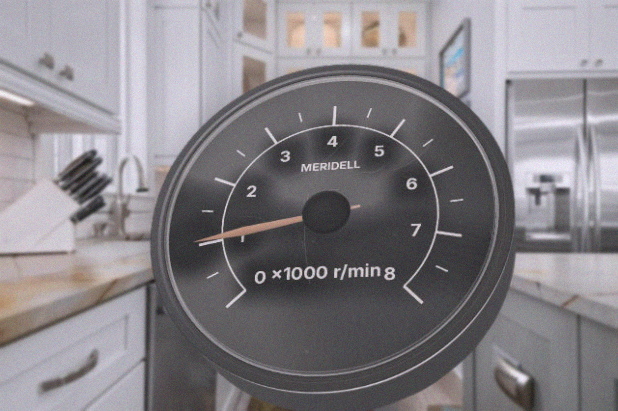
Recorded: 1000 rpm
